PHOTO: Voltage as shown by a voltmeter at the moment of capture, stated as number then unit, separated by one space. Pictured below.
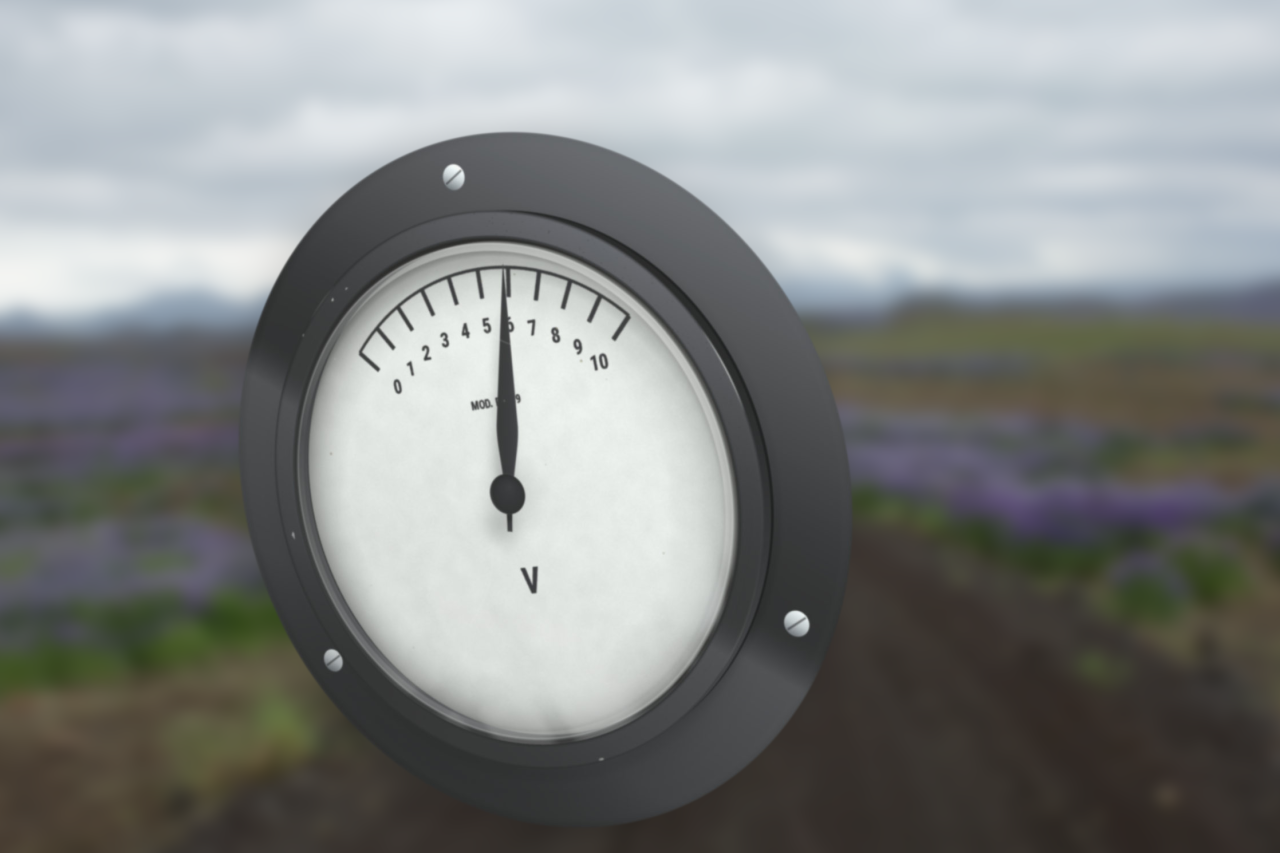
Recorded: 6 V
